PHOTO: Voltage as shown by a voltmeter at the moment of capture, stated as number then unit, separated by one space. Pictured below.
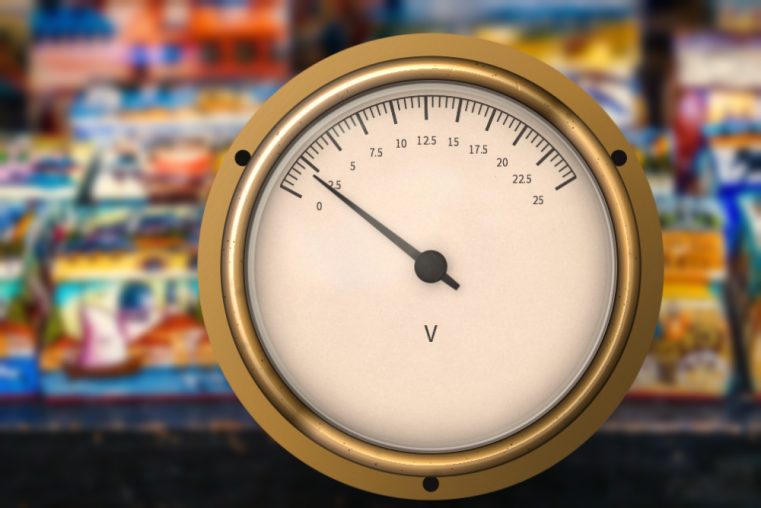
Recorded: 2 V
